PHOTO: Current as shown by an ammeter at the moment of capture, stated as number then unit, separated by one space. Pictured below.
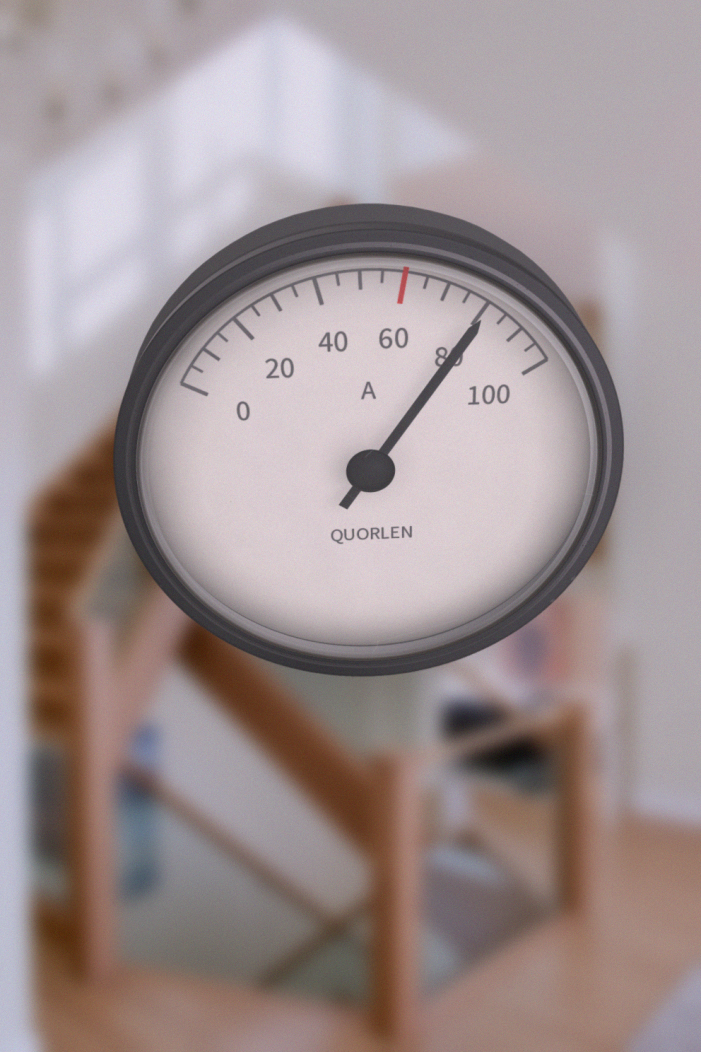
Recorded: 80 A
